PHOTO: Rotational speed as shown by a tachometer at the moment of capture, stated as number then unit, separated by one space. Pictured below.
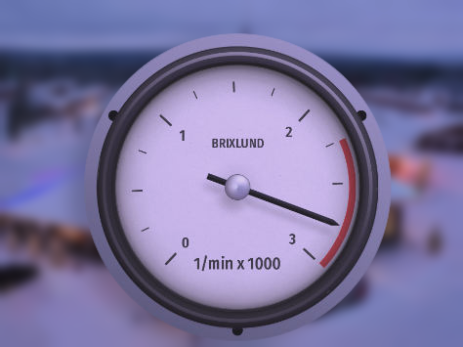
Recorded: 2750 rpm
